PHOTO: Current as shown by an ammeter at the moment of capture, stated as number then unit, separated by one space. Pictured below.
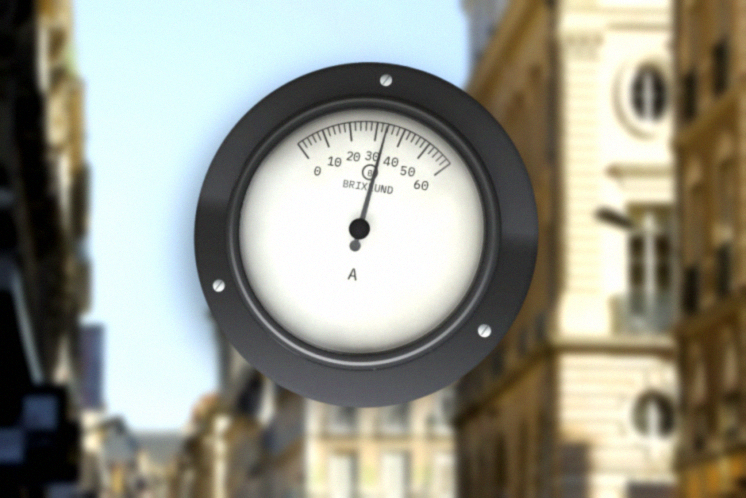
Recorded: 34 A
